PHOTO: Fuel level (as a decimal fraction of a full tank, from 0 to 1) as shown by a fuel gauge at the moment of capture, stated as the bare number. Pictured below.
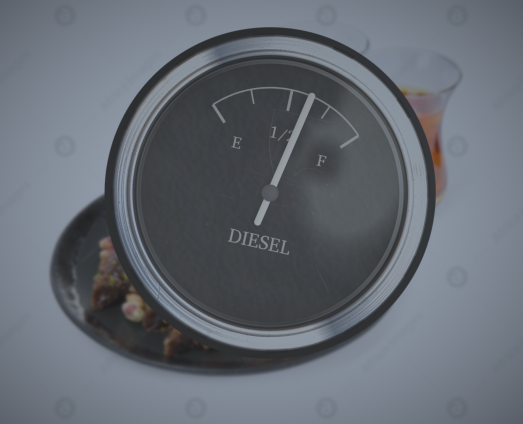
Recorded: 0.625
